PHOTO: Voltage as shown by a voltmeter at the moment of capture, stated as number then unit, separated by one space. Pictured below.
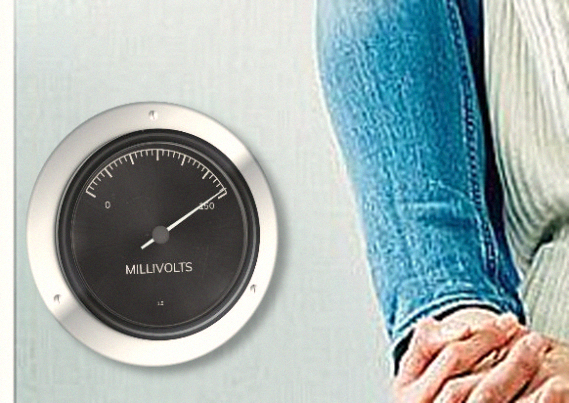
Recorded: 145 mV
